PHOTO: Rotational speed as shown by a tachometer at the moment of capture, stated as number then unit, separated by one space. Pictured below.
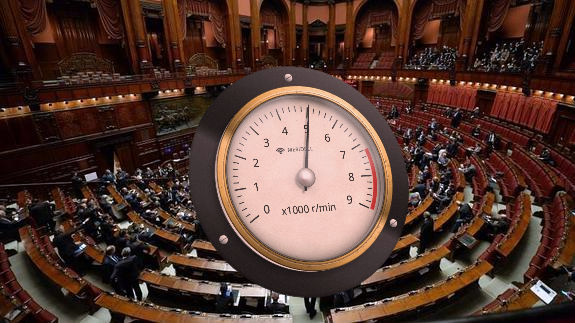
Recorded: 5000 rpm
